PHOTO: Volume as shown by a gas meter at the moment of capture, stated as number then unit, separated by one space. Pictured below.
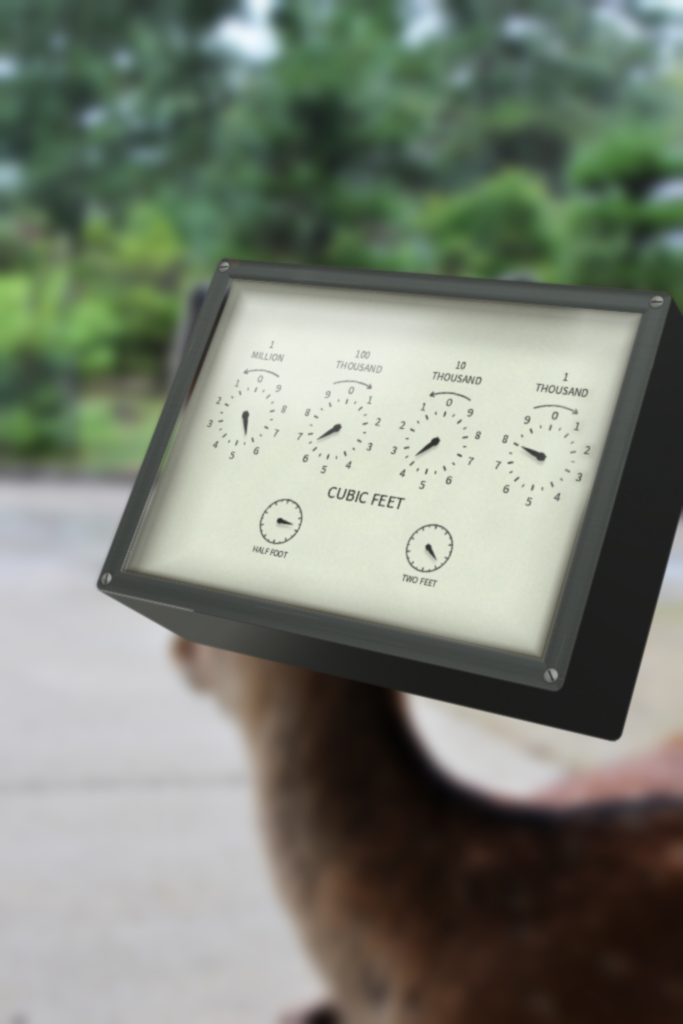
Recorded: 563800 ft³
